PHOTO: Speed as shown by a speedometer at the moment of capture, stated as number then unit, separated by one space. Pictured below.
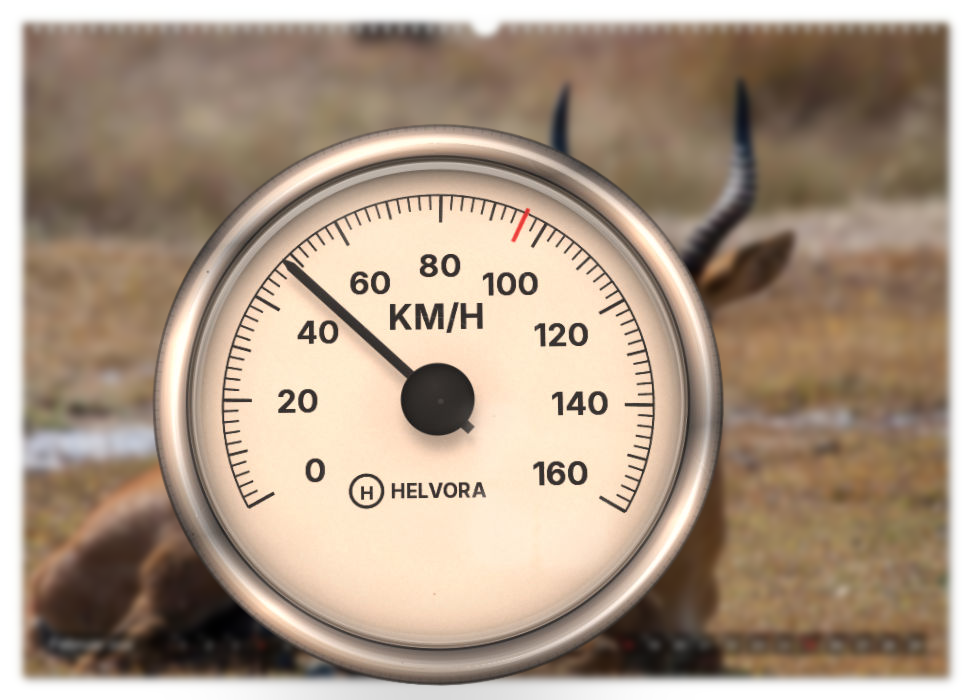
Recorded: 48 km/h
